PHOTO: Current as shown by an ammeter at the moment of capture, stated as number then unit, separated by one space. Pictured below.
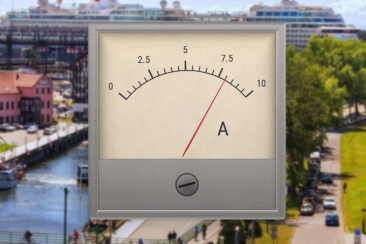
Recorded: 8 A
